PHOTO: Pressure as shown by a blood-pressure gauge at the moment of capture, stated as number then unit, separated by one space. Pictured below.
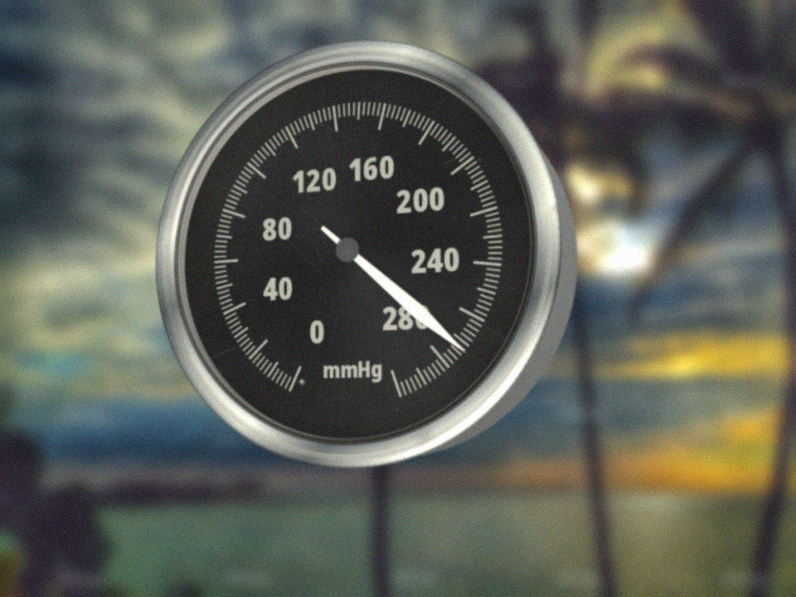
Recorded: 272 mmHg
